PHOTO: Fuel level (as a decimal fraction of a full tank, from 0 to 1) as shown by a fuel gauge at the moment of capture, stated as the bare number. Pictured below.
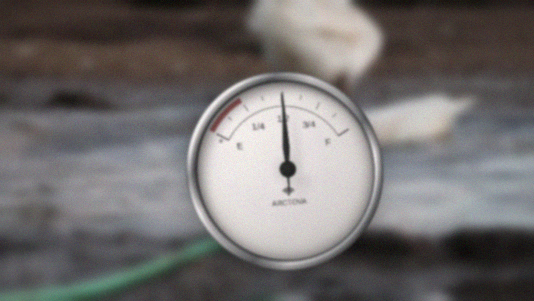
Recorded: 0.5
